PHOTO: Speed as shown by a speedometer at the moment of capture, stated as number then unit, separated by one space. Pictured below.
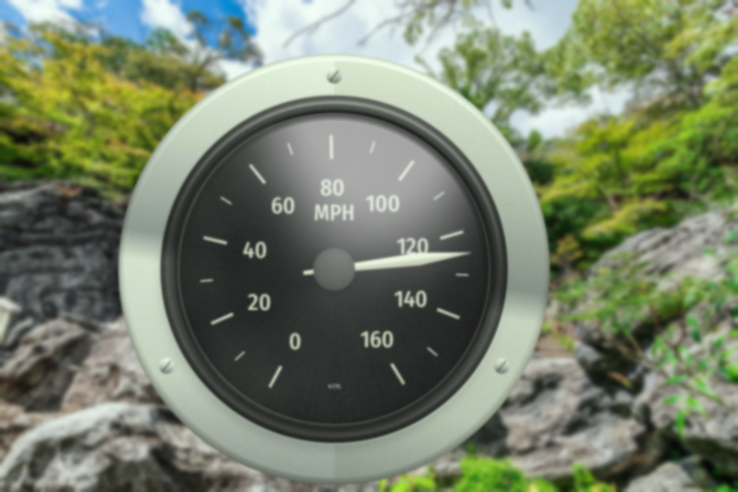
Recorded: 125 mph
